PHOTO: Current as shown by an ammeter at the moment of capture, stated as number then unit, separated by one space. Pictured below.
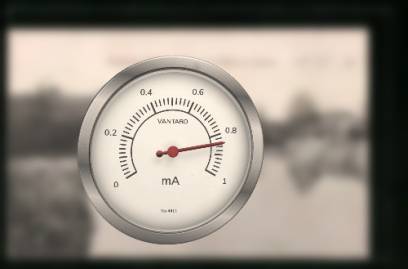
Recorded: 0.84 mA
